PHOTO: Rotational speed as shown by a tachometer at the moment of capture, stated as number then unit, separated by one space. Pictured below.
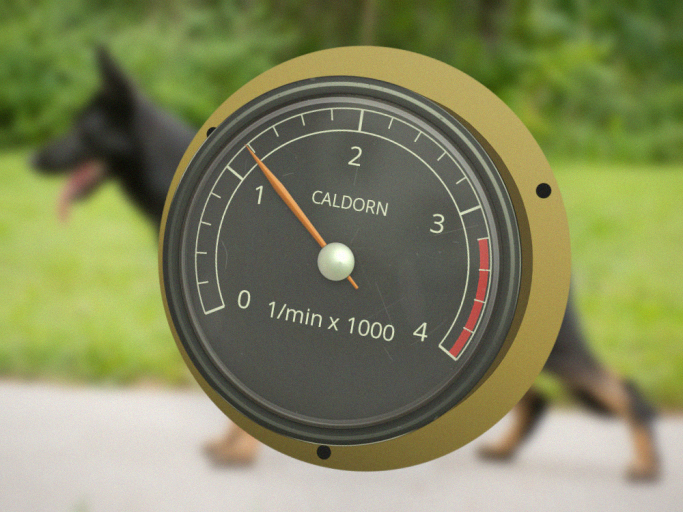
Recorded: 1200 rpm
